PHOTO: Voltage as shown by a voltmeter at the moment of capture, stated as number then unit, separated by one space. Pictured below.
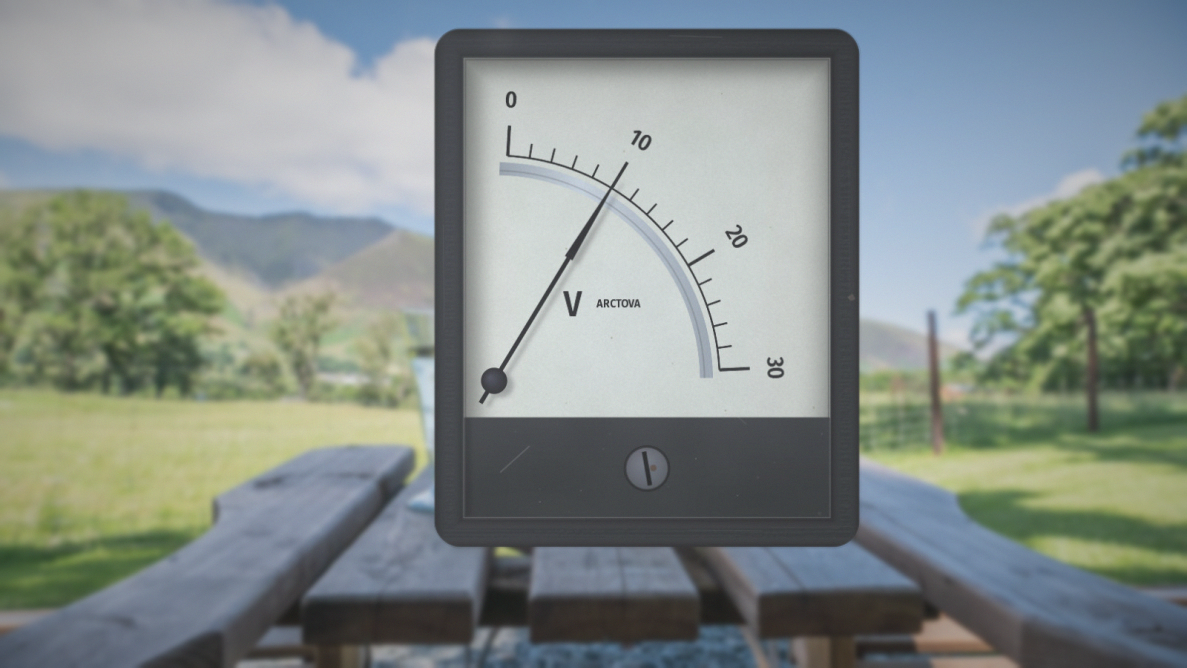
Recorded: 10 V
